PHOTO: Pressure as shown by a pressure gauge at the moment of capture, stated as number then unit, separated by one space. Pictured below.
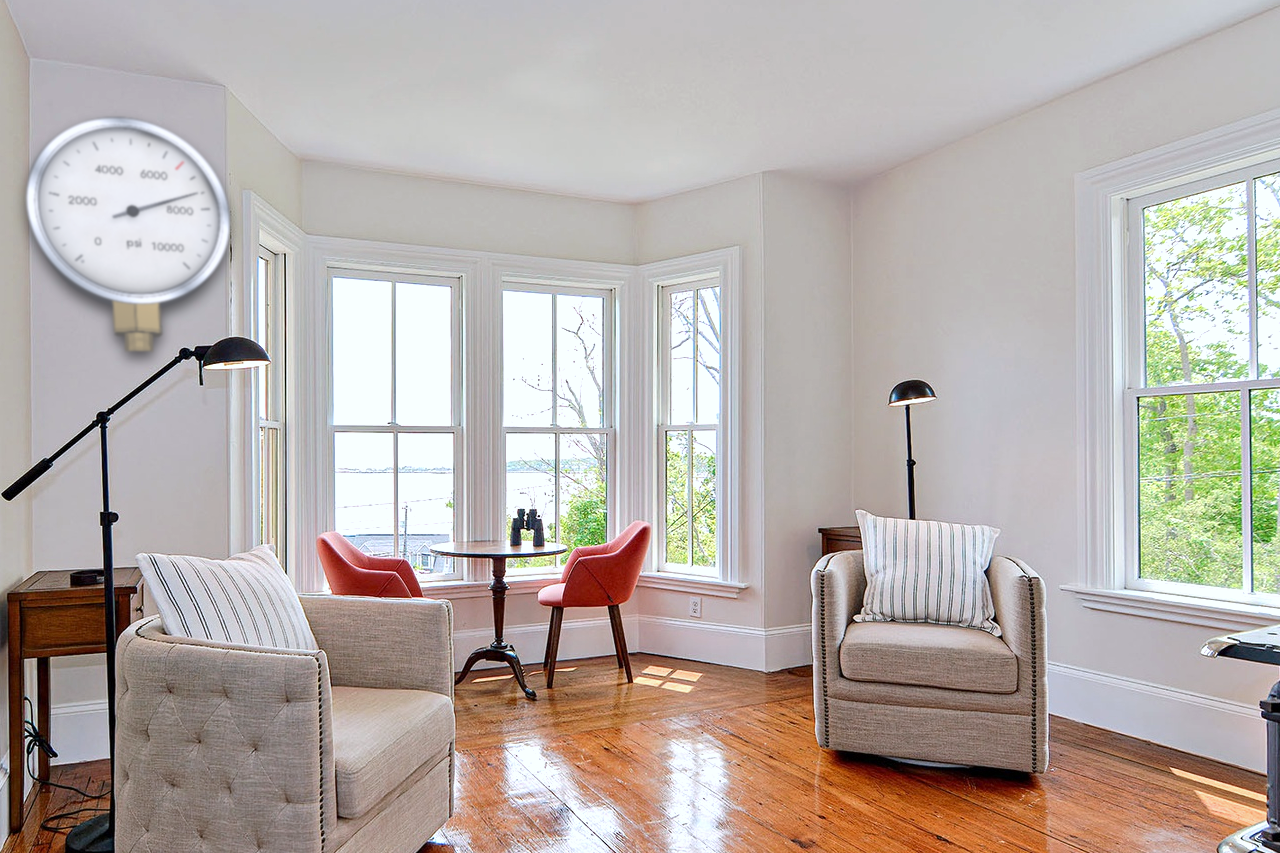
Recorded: 7500 psi
